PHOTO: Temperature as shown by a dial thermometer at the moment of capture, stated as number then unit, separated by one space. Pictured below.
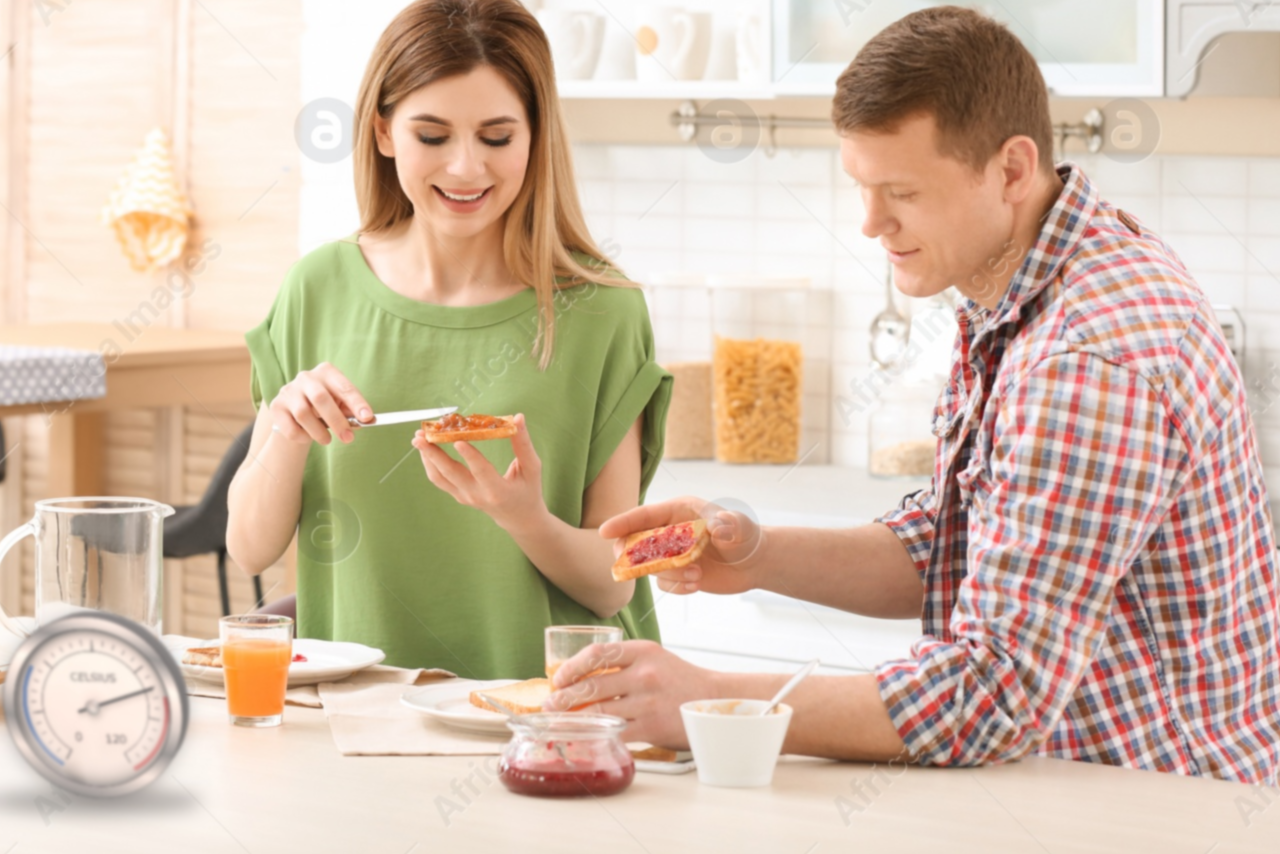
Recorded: 88 °C
